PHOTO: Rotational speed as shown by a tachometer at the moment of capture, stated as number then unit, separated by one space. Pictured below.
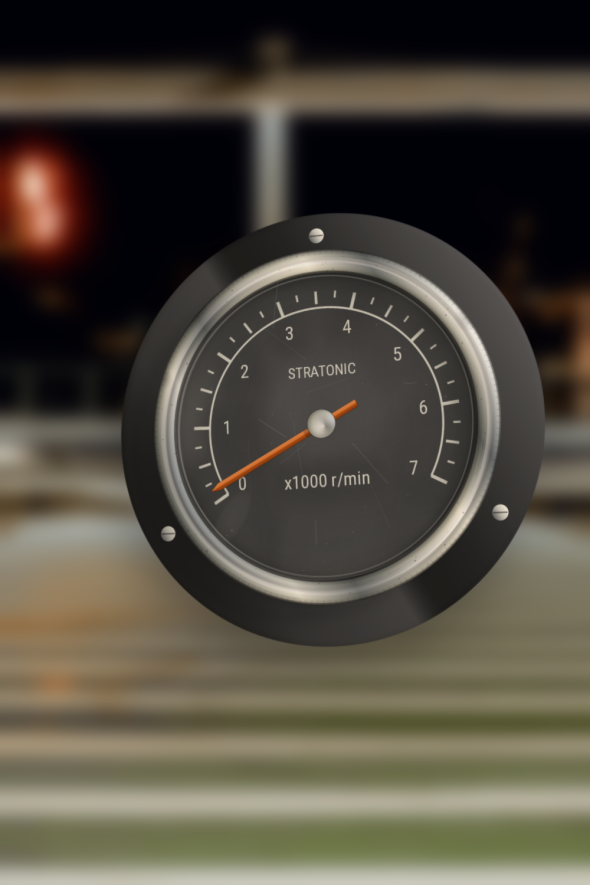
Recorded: 125 rpm
